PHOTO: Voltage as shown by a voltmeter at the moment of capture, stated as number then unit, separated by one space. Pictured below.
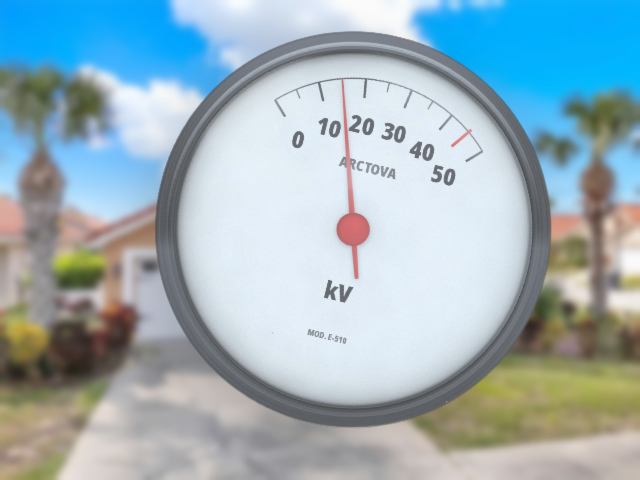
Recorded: 15 kV
